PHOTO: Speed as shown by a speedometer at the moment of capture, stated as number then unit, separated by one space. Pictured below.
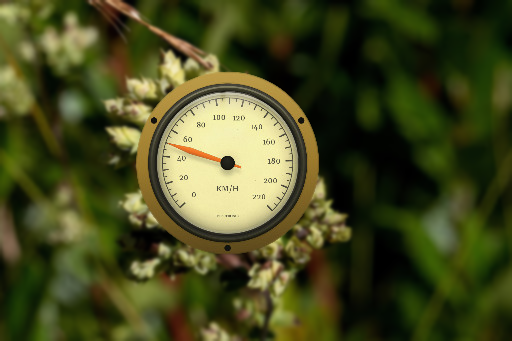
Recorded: 50 km/h
